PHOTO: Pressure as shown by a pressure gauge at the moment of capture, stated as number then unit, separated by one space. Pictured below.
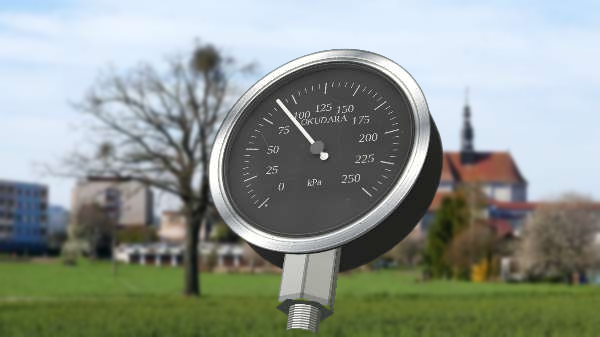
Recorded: 90 kPa
